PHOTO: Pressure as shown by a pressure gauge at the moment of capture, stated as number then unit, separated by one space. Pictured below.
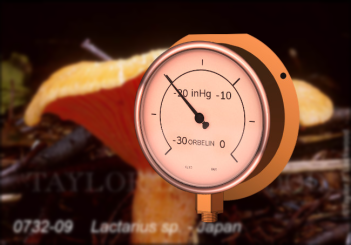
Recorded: -20 inHg
